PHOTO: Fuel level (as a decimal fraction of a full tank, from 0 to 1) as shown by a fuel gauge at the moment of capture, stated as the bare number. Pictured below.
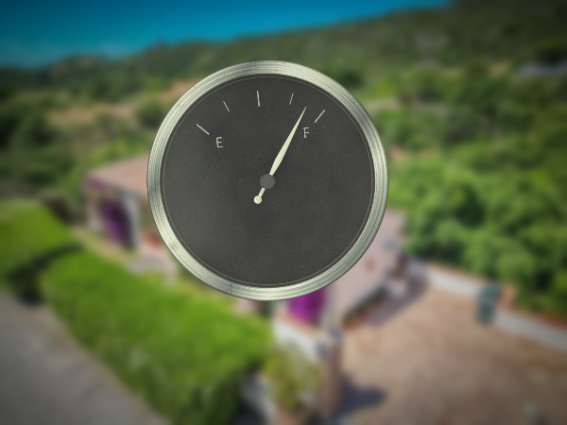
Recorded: 0.875
